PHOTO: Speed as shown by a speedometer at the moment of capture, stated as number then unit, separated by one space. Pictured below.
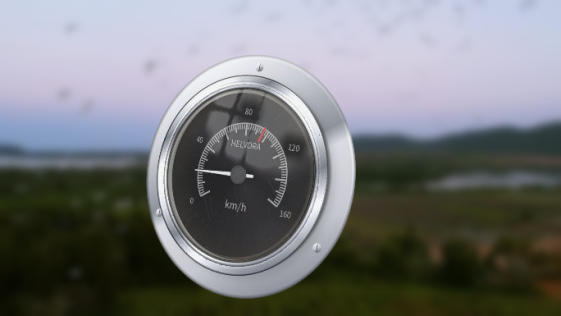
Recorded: 20 km/h
